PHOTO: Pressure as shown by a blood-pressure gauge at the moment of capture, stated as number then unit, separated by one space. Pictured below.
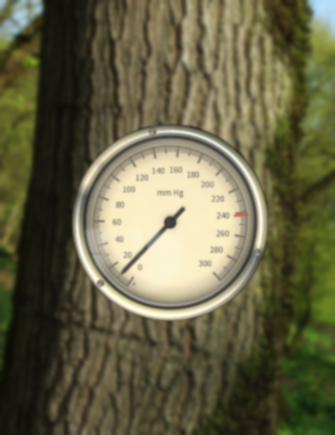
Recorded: 10 mmHg
